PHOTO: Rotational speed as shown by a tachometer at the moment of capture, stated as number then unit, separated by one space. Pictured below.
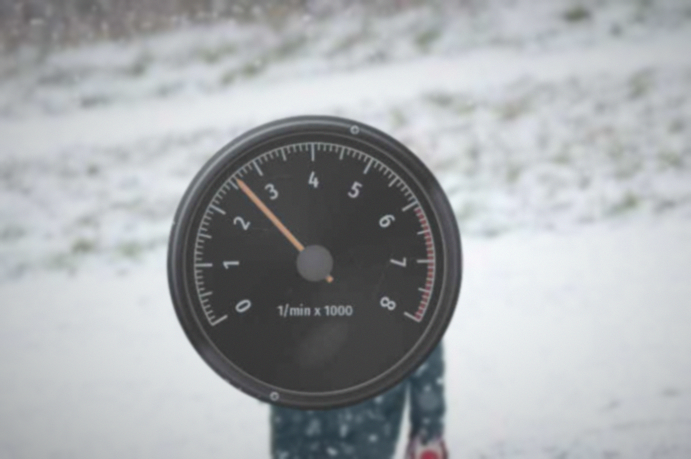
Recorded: 2600 rpm
